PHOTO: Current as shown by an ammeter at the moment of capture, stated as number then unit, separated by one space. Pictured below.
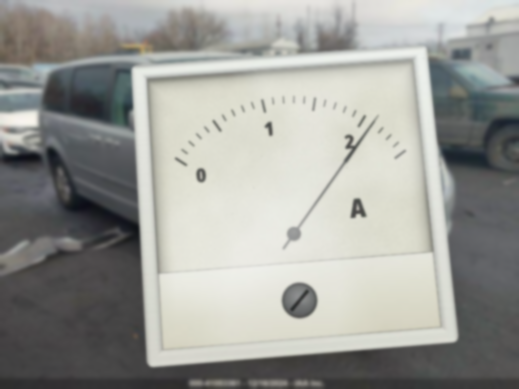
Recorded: 2.1 A
